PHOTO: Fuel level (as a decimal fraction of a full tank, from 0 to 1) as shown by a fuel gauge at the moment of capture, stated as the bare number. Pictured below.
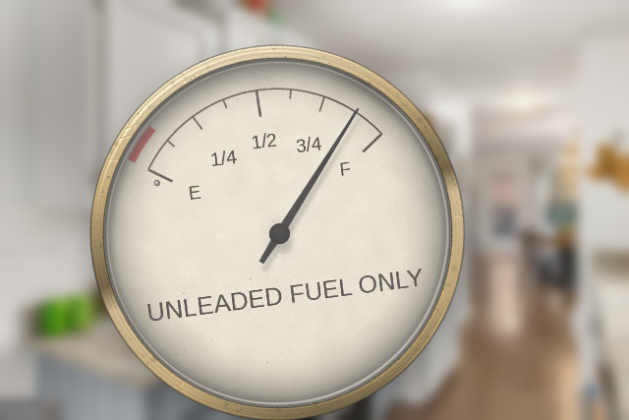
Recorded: 0.875
